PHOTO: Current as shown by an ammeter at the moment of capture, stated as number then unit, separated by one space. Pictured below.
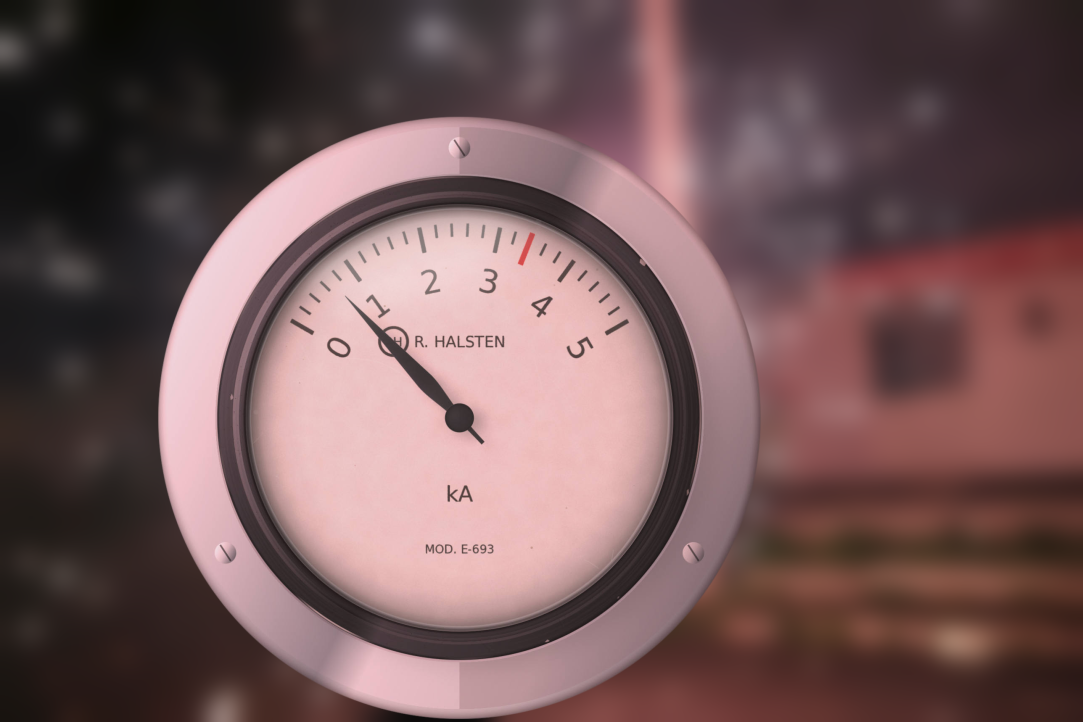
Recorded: 0.7 kA
